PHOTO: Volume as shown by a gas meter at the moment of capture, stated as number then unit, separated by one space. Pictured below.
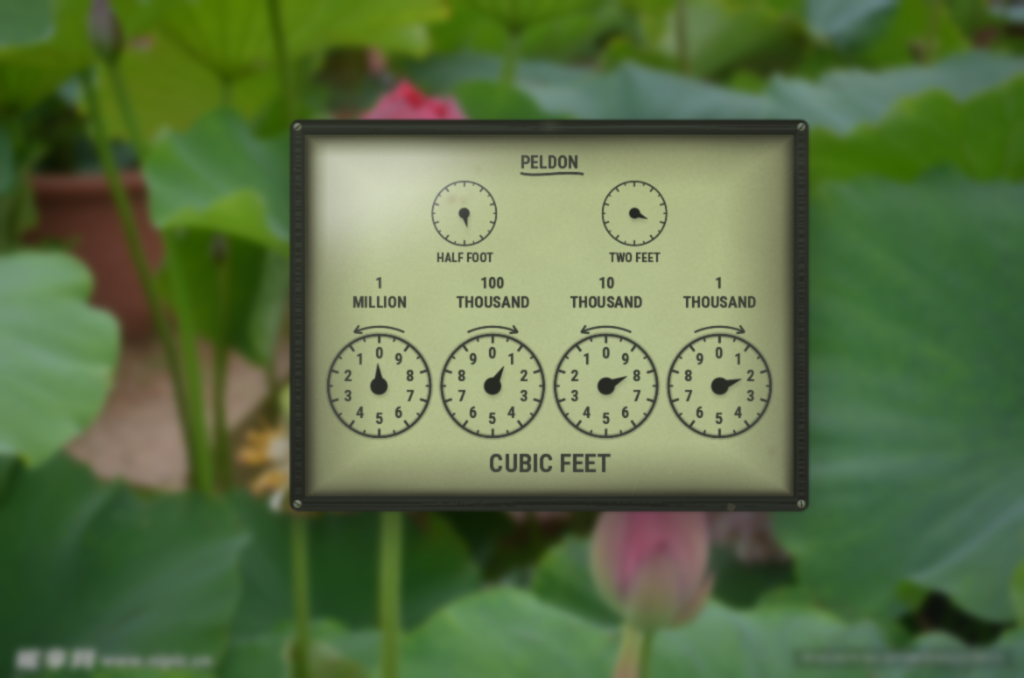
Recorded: 8200 ft³
